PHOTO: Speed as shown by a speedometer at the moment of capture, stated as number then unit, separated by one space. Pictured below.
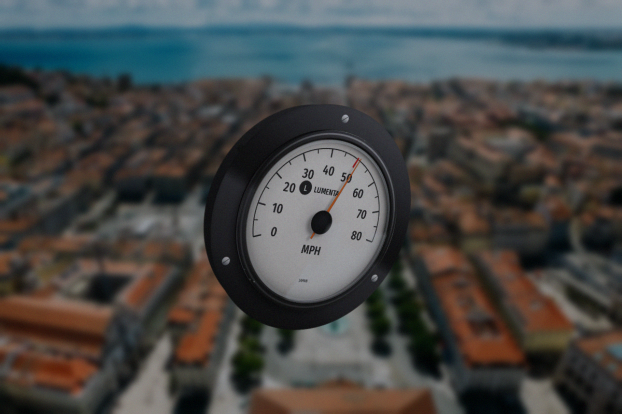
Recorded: 50 mph
